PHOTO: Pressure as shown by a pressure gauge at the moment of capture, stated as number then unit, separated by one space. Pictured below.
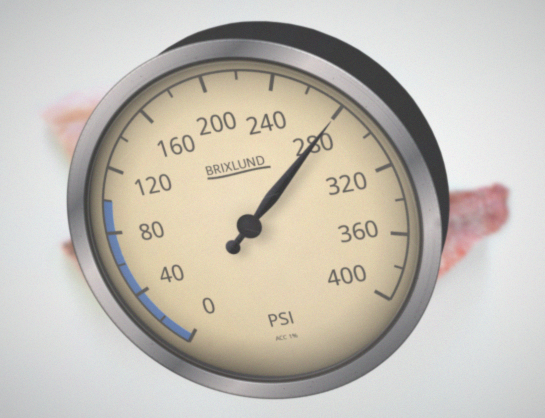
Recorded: 280 psi
